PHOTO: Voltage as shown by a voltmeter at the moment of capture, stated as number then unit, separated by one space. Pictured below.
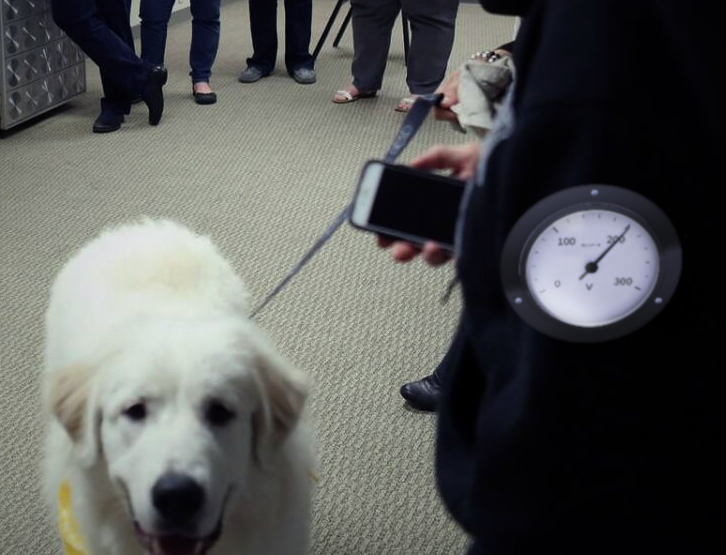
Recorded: 200 V
